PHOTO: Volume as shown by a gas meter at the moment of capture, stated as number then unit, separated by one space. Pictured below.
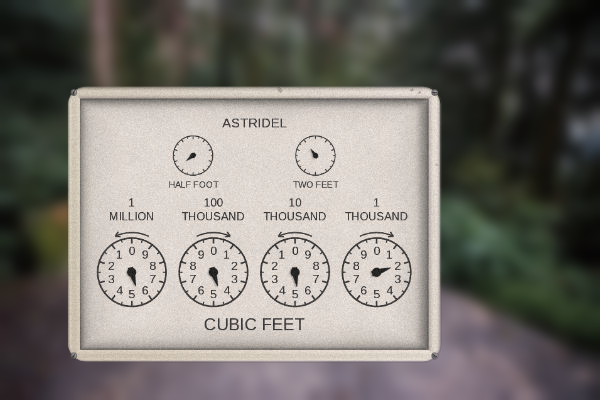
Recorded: 545200 ft³
